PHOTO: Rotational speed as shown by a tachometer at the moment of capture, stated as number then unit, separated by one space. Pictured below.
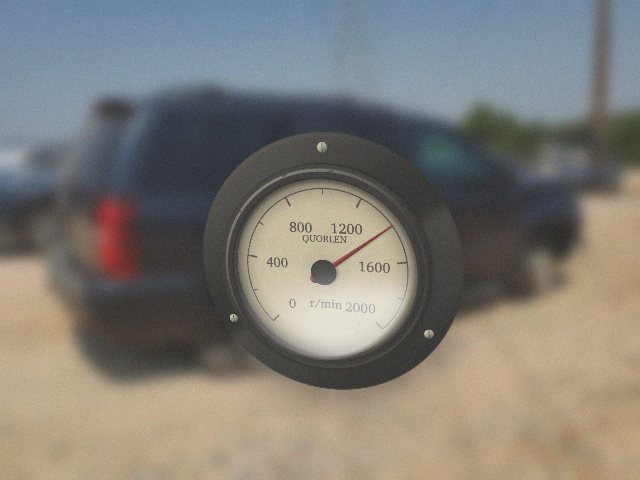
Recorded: 1400 rpm
